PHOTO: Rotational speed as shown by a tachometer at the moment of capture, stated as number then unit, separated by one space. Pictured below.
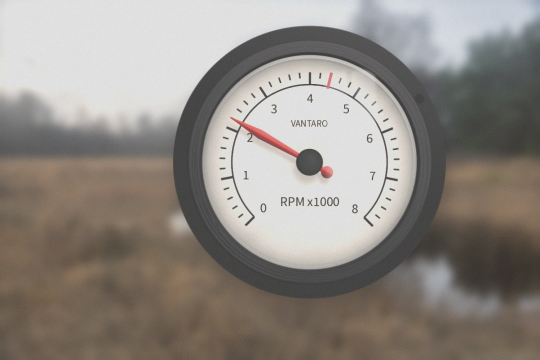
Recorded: 2200 rpm
